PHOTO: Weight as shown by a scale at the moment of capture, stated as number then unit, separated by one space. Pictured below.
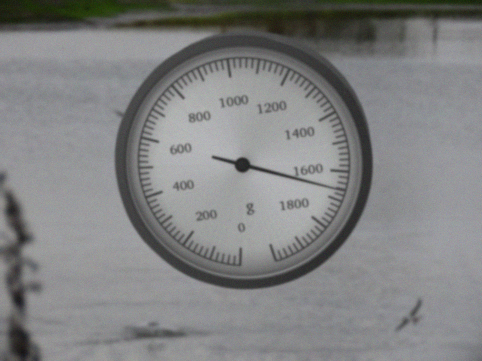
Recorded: 1660 g
